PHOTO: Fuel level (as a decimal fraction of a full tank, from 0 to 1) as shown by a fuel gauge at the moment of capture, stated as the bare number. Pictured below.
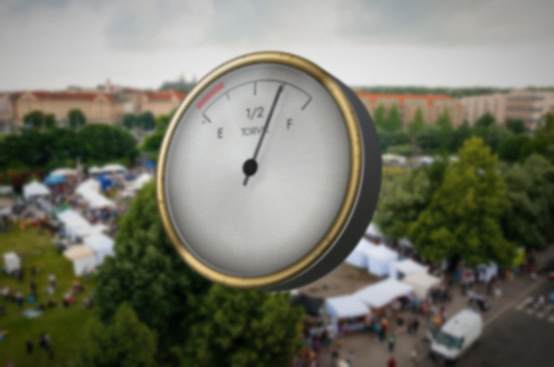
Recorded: 0.75
